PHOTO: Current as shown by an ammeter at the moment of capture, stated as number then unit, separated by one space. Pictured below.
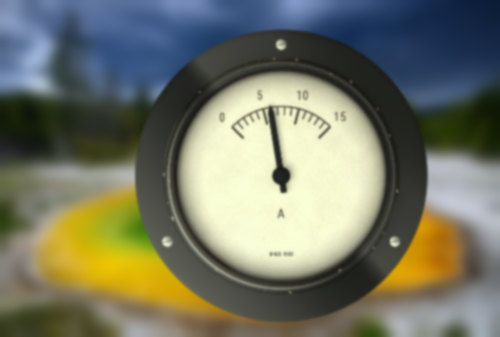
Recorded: 6 A
